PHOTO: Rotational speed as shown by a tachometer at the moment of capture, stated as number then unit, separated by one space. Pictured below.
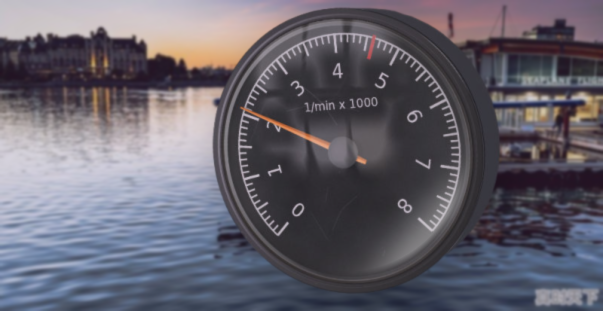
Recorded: 2100 rpm
